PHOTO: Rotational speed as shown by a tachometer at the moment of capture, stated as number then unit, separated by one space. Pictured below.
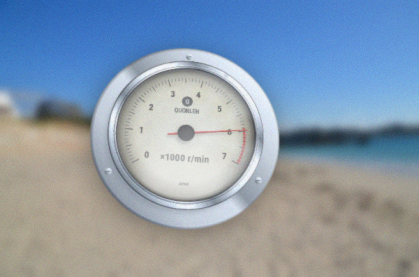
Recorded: 6000 rpm
